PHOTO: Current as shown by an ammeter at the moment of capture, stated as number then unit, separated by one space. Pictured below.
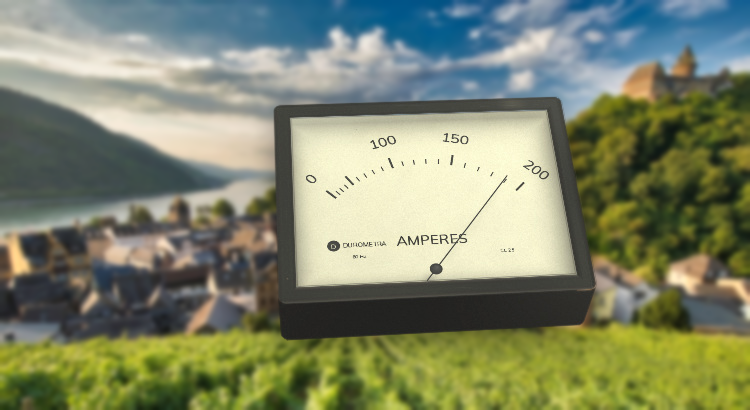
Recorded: 190 A
